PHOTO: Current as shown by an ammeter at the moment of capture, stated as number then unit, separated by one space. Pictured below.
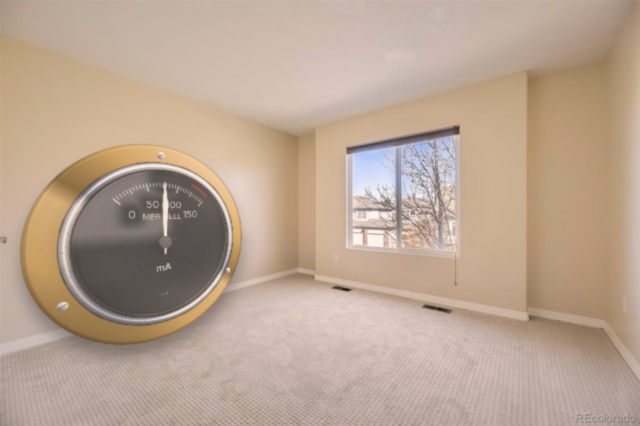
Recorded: 75 mA
